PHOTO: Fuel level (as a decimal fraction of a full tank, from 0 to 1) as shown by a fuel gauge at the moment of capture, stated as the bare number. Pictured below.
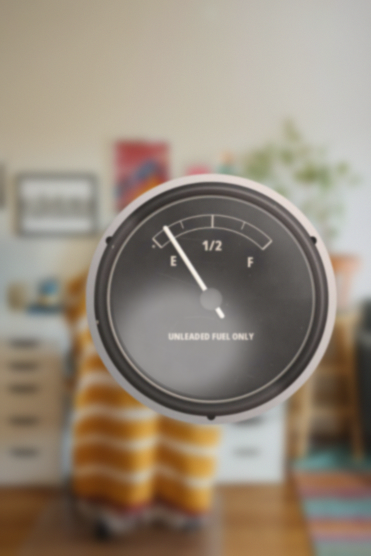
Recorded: 0.125
